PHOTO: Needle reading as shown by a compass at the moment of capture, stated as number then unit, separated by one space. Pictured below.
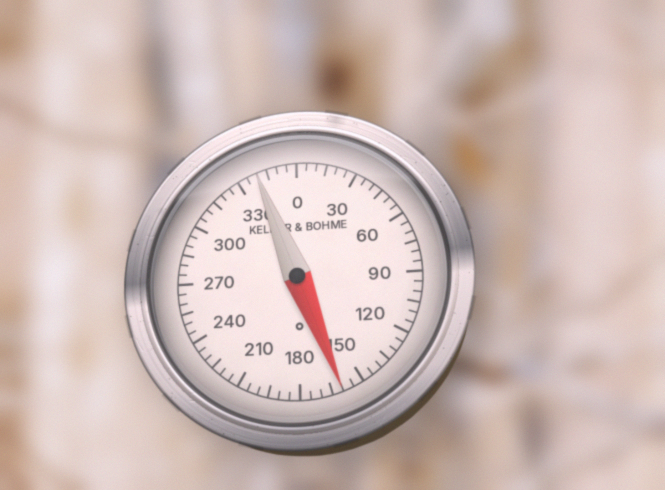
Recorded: 160 °
